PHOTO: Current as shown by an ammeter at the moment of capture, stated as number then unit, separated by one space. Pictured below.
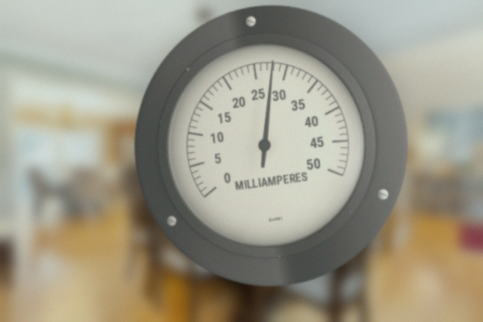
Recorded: 28 mA
